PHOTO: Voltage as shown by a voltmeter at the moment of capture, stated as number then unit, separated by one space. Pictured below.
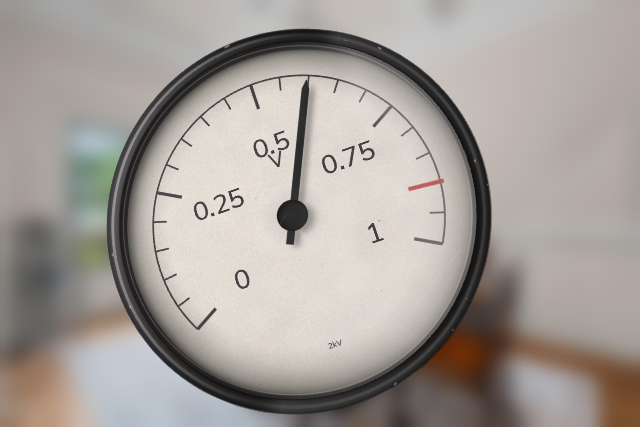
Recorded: 0.6 V
